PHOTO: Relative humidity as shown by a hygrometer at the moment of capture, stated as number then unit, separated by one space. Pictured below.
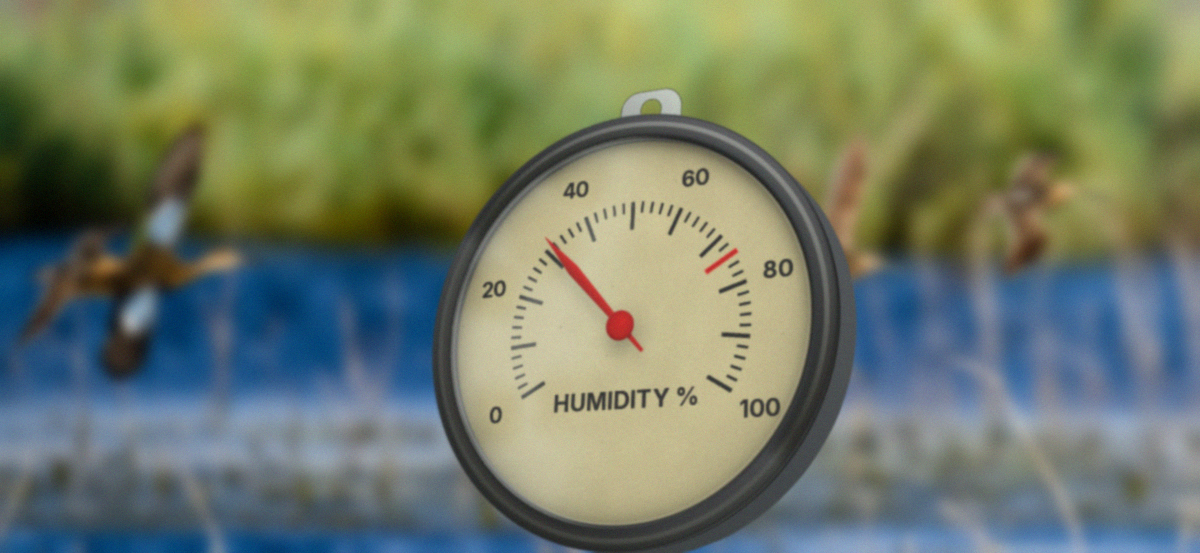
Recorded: 32 %
